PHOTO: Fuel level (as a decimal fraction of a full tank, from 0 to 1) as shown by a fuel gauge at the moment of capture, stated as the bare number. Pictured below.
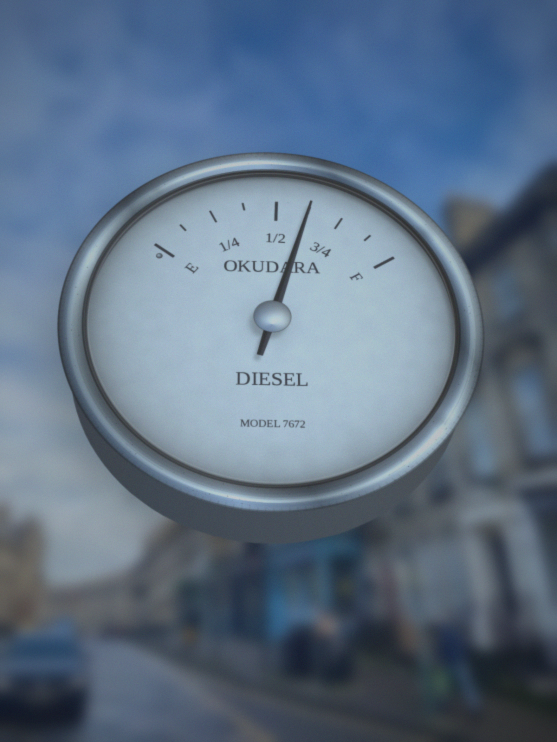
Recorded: 0.625
